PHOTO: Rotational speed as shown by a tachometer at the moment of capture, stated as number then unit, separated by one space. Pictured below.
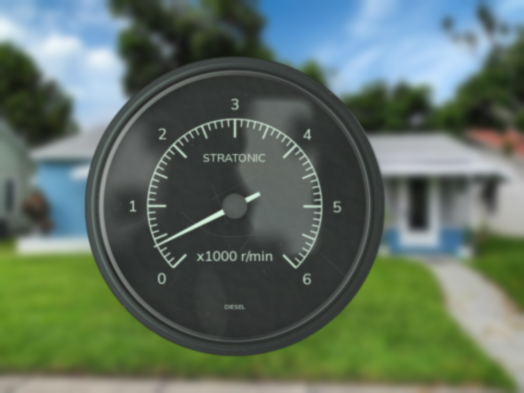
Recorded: 400 rpm
